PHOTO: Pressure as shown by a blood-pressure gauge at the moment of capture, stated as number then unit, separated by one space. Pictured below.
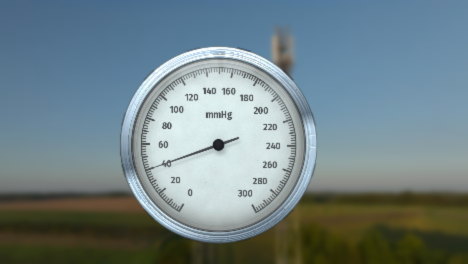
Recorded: 40 mmHg
